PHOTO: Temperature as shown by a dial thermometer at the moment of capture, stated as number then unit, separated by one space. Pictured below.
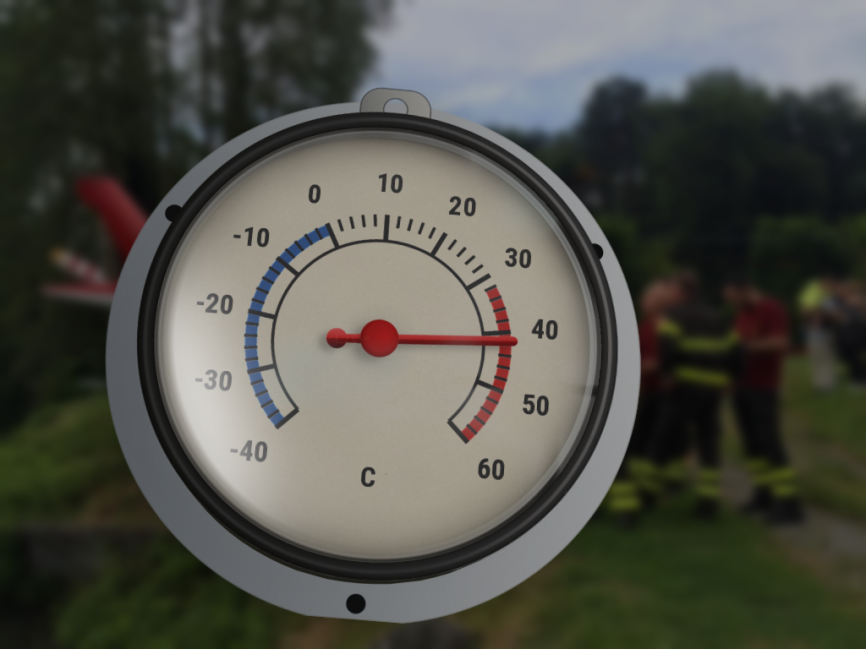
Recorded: 42 °C
